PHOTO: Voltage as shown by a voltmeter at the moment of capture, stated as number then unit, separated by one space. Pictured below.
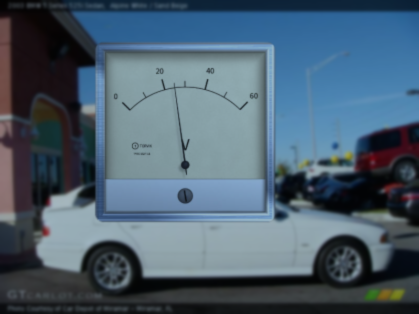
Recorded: 25 V
